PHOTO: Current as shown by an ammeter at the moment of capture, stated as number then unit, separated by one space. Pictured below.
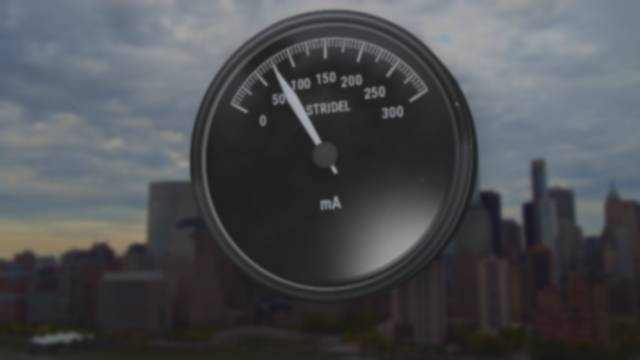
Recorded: 75 mA
